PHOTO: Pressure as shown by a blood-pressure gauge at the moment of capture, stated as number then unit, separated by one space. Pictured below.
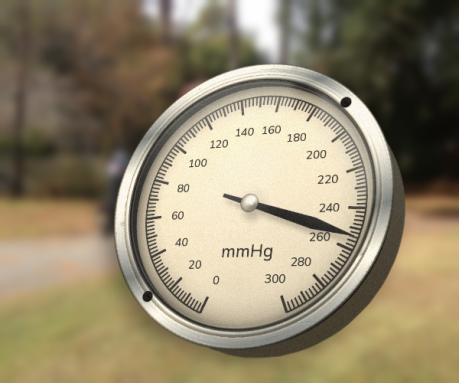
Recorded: 254 mmHg
